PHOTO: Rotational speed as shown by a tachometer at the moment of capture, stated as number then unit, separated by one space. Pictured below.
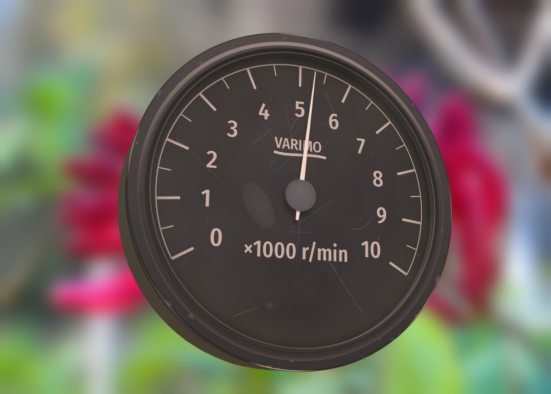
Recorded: 5250 rpm
